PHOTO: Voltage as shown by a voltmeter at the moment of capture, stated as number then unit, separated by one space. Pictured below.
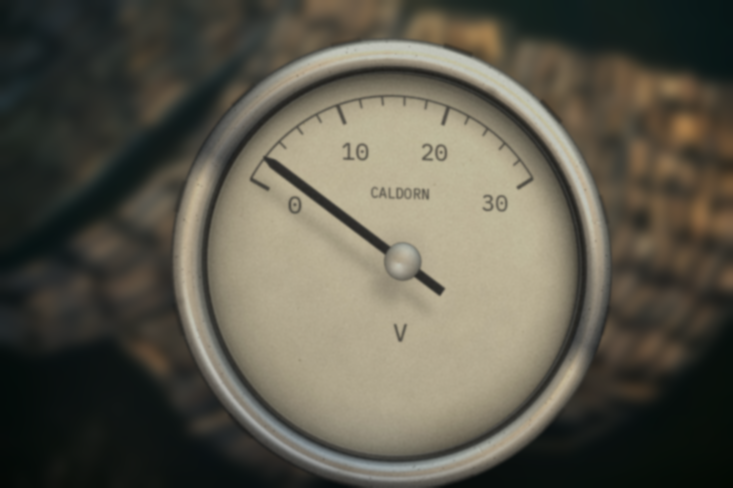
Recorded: 2 V
